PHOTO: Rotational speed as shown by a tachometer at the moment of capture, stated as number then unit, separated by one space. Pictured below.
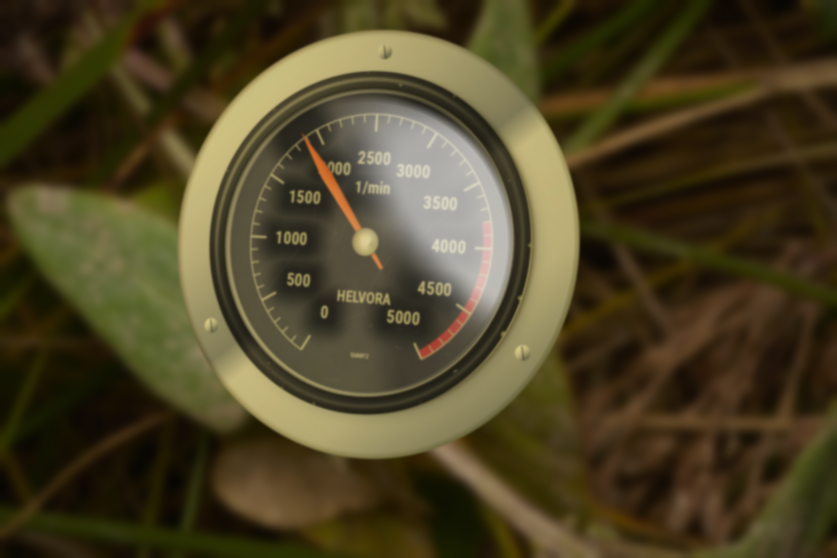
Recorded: 1900 rpm
